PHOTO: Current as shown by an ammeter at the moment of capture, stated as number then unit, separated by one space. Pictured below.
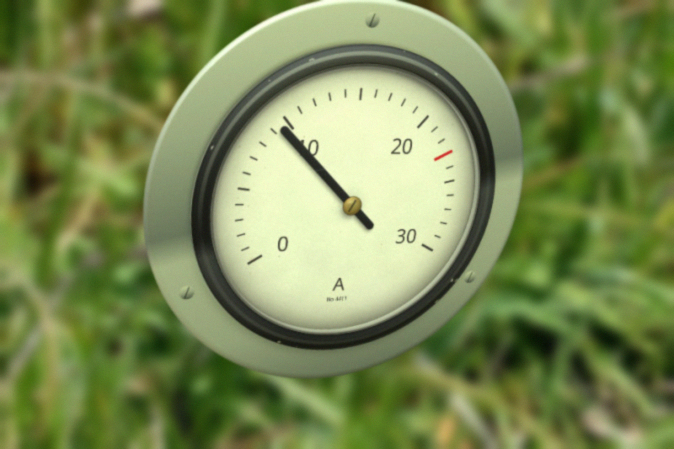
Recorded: 9.5 A
